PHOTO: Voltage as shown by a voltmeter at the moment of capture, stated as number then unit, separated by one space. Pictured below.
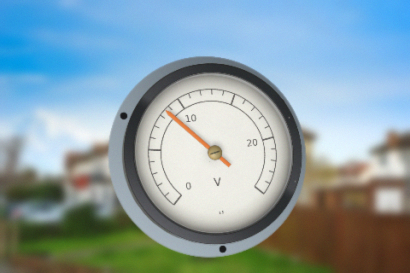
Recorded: 8.5 V
